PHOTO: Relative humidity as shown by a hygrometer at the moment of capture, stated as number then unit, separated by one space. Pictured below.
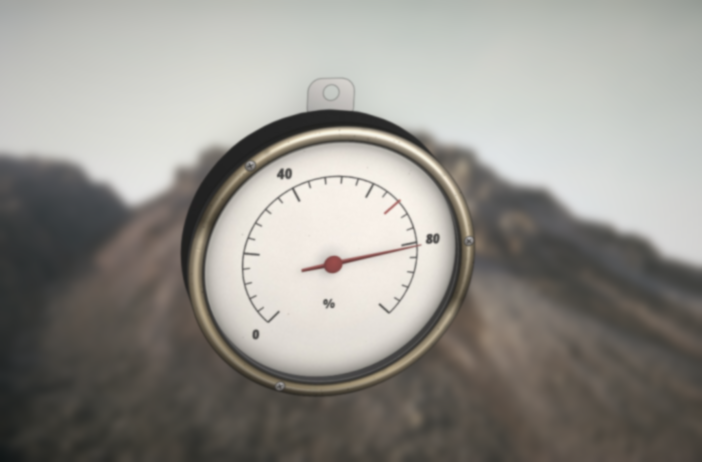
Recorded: 80 %
